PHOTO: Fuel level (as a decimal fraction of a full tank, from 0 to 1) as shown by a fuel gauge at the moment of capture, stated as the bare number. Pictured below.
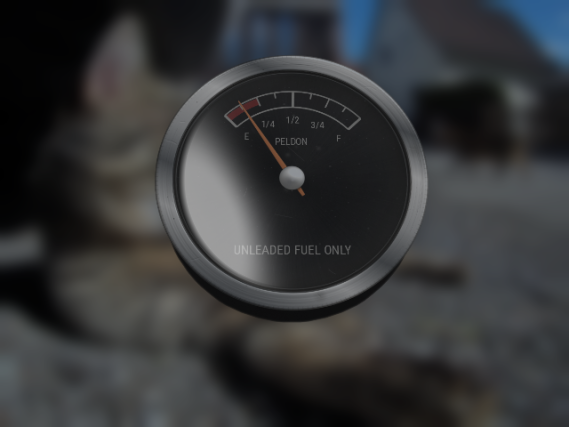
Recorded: 0.125
